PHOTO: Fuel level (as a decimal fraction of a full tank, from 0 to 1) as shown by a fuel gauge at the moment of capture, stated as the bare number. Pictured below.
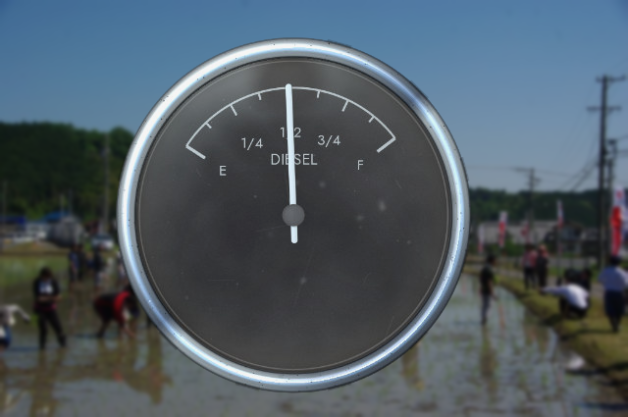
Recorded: 0.5
